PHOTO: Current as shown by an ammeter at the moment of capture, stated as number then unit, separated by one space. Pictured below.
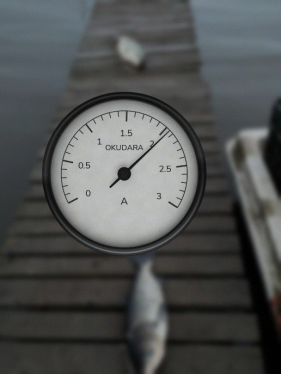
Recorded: 2.05 A
